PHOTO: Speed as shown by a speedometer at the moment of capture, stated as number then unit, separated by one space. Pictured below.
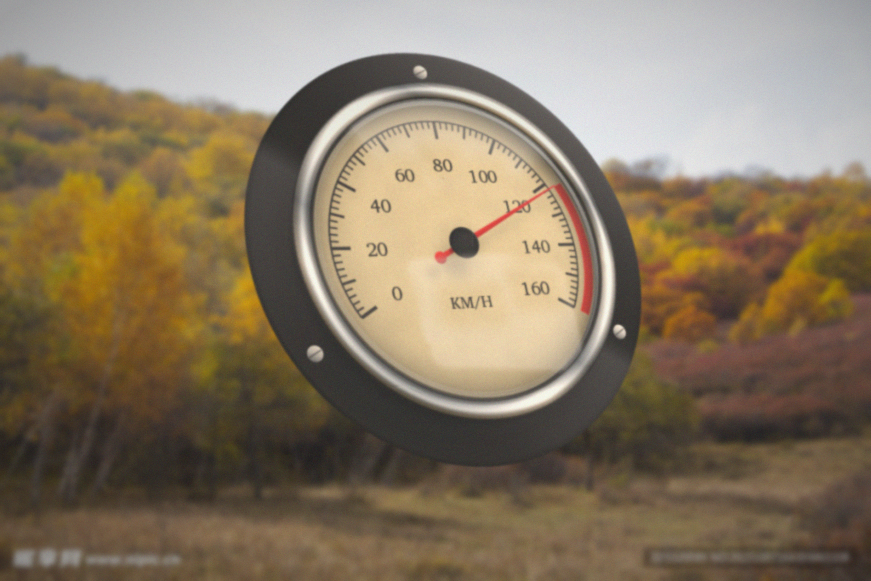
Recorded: 122 km/h
